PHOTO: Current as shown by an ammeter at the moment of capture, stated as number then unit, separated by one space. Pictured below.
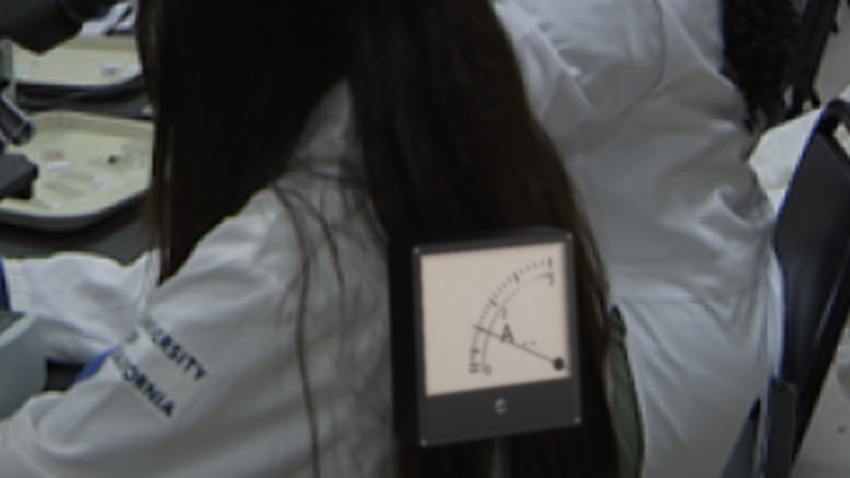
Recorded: 1.5 A
